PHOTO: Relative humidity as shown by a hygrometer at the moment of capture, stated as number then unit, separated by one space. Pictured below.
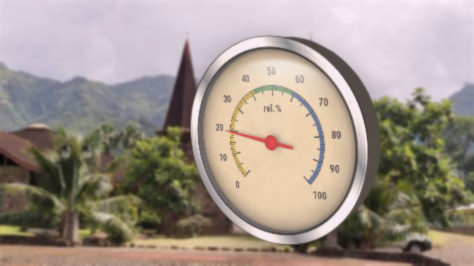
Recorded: 20 %
